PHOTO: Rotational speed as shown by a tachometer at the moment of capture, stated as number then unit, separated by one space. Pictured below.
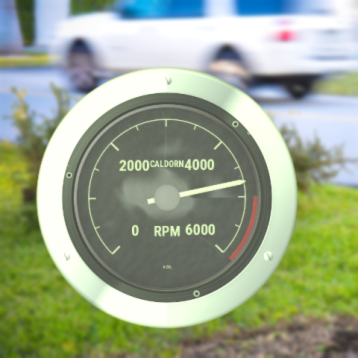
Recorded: 4750 rpm
